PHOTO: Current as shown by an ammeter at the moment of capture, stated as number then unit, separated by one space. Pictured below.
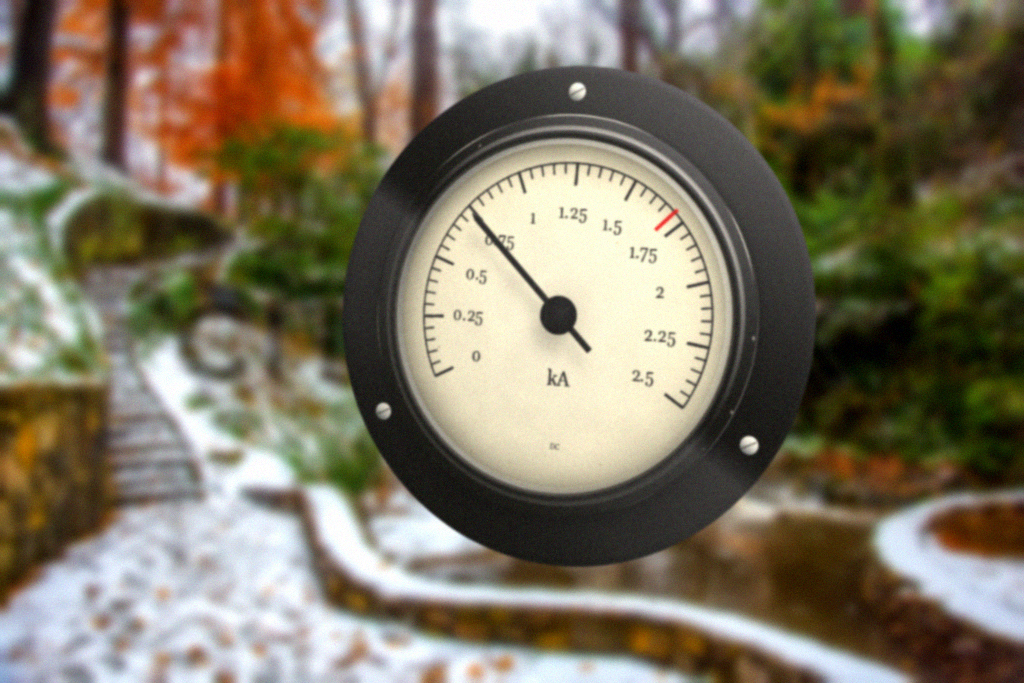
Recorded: 0.75 kA
